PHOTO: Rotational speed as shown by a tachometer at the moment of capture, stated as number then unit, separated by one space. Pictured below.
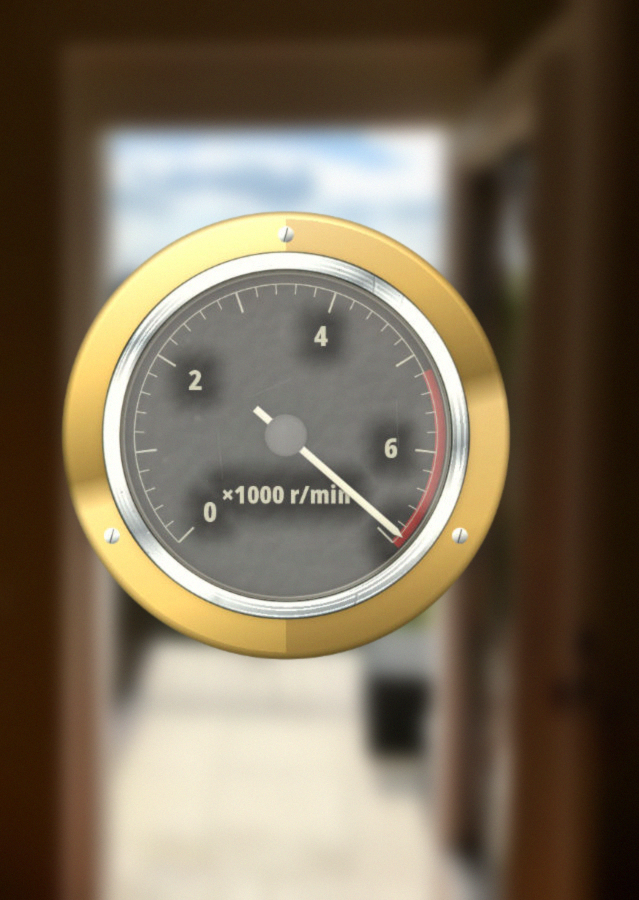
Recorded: 6900 rpm
